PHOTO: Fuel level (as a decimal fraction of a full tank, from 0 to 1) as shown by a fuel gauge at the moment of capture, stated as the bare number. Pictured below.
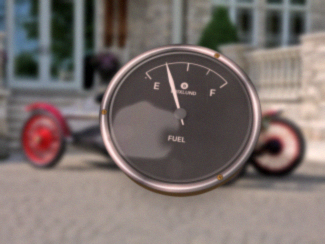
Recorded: 0.25
